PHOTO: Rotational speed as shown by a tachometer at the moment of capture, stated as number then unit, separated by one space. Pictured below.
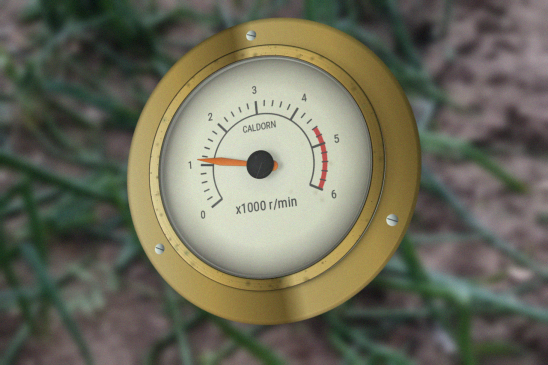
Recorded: 1100 rpm
